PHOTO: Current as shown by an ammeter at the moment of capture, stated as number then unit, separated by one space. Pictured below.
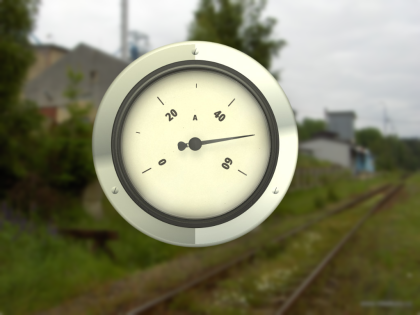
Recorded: 50 A
